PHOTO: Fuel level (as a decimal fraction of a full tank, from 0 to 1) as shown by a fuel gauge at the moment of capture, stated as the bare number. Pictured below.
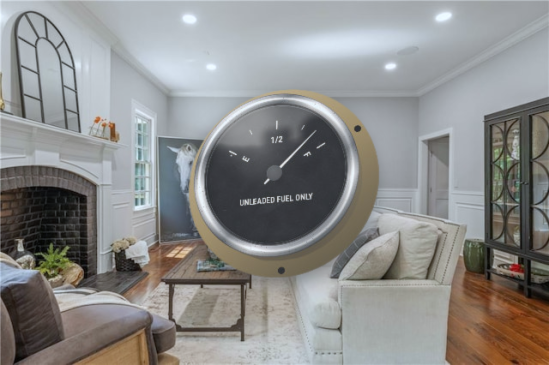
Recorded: 0.875
